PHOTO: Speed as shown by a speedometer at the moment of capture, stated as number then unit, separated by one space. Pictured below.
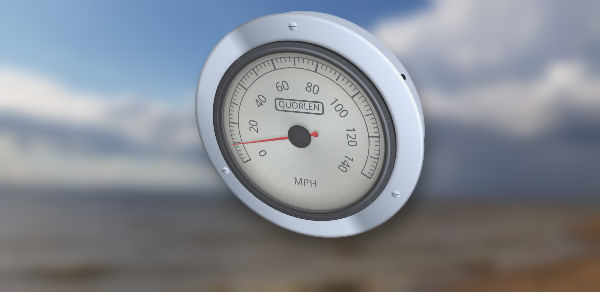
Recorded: 10 mph
